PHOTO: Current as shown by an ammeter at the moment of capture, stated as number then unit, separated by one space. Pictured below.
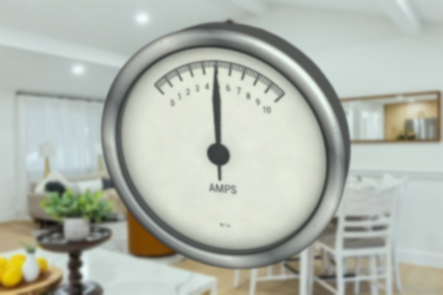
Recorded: 5 A
